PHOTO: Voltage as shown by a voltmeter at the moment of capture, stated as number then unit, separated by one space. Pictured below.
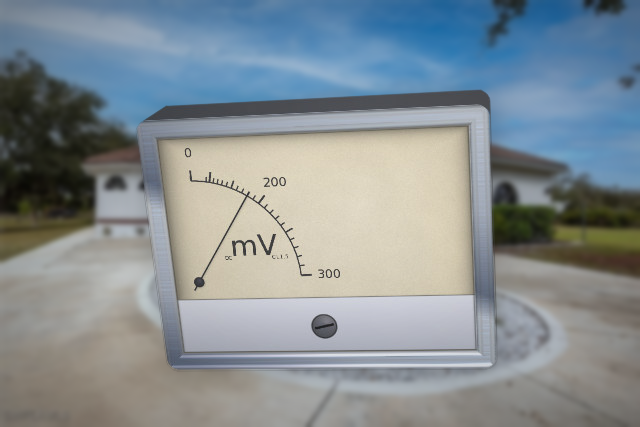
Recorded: 180 mV
